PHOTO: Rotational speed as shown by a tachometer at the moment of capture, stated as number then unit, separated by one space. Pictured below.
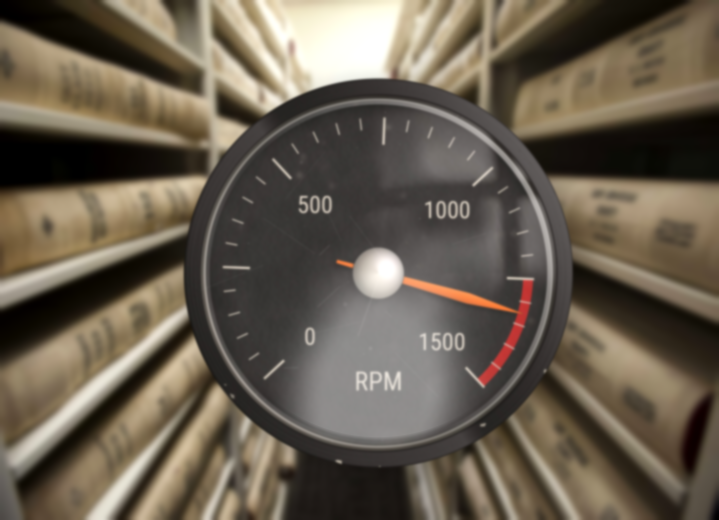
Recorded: 1325 rpm
